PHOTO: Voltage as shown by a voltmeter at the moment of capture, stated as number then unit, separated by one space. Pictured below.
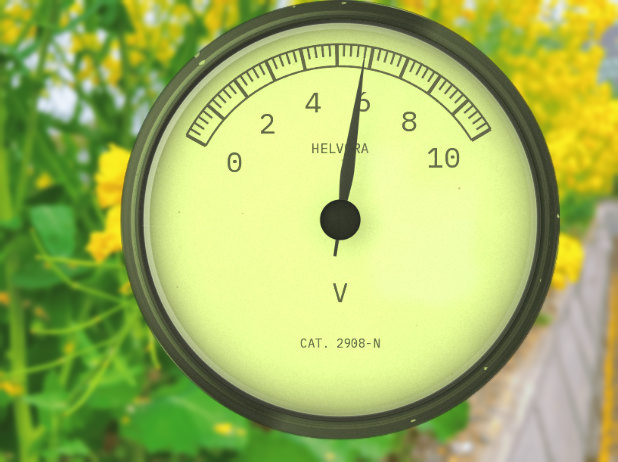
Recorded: 5.8 V
